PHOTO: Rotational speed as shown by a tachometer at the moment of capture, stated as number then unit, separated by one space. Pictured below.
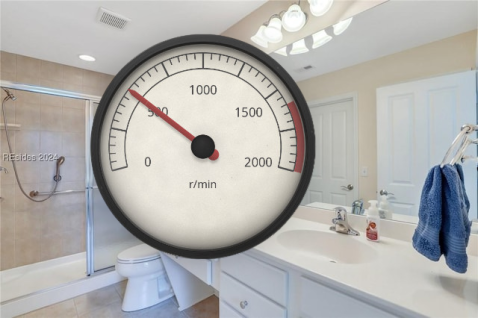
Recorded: 500 rpm
